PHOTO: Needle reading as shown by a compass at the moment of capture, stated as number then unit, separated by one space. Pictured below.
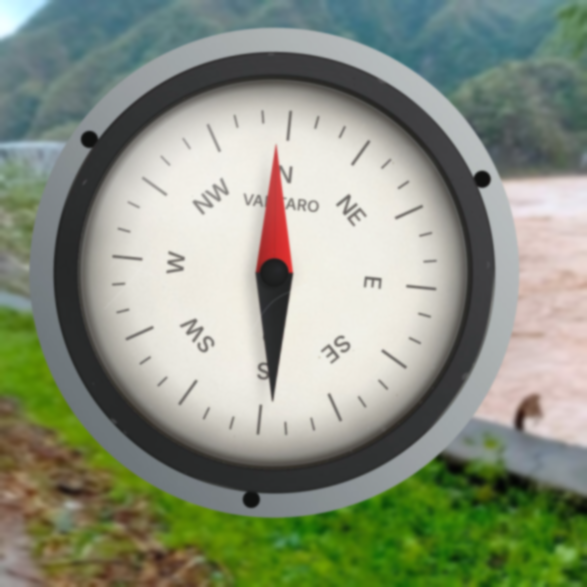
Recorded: 355 °
